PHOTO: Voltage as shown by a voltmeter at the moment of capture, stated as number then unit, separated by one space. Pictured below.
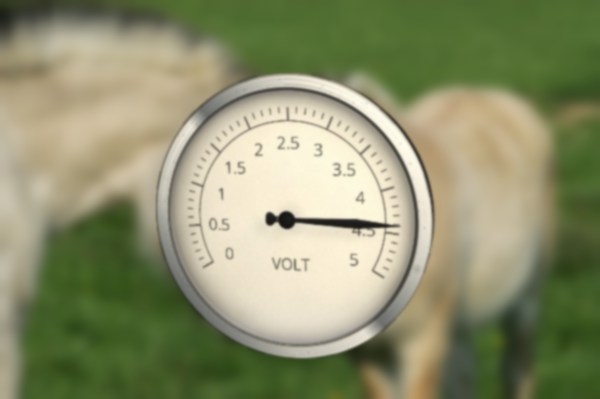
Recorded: 4.4 V
